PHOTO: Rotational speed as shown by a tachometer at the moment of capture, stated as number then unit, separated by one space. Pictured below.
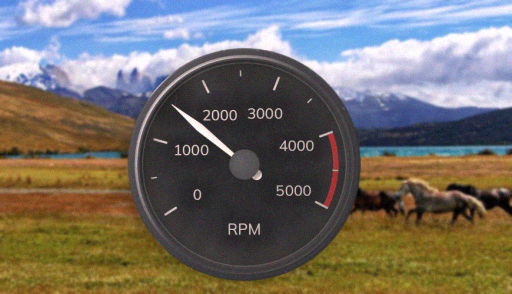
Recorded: 1500 rpm
